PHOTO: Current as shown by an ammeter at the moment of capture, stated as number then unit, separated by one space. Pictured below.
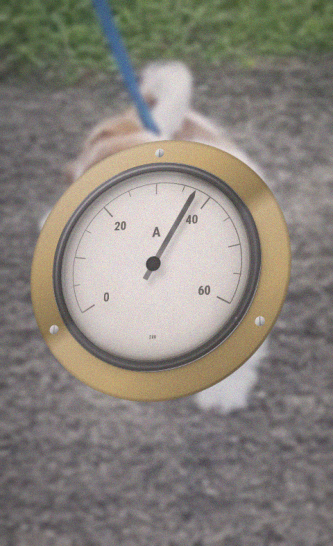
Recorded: 37.5 A
